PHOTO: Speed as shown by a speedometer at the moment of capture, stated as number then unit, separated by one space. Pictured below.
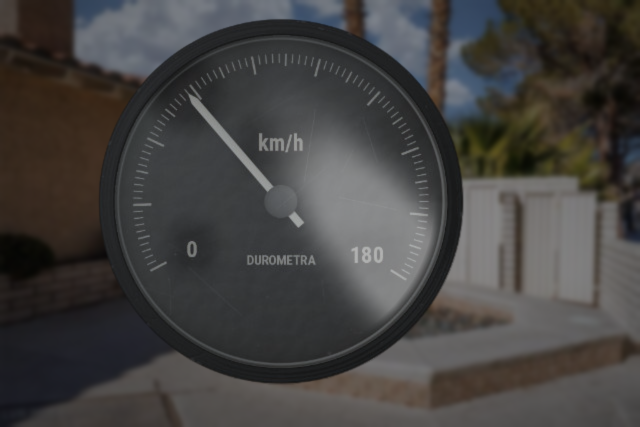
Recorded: 58 km/h
